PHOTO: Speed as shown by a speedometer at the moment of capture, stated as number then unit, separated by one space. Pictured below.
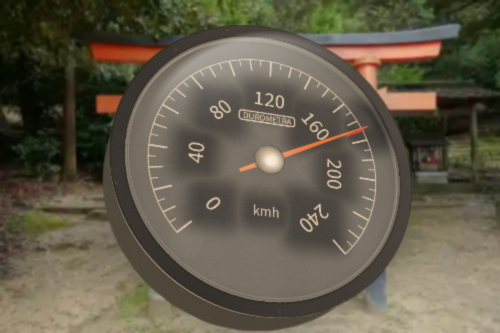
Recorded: 175 km/h
